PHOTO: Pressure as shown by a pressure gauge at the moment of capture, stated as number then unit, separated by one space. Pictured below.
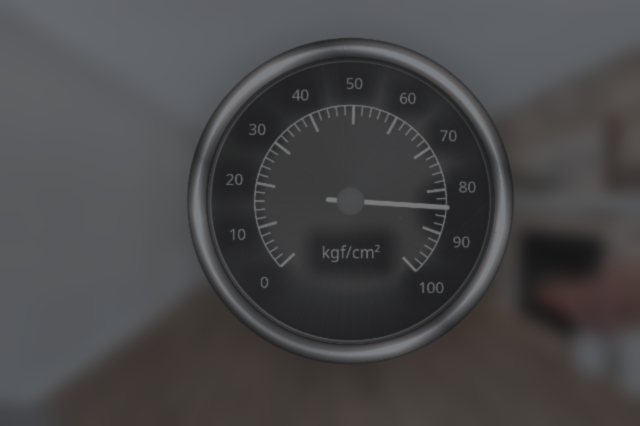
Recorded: 84 kg/cm²
